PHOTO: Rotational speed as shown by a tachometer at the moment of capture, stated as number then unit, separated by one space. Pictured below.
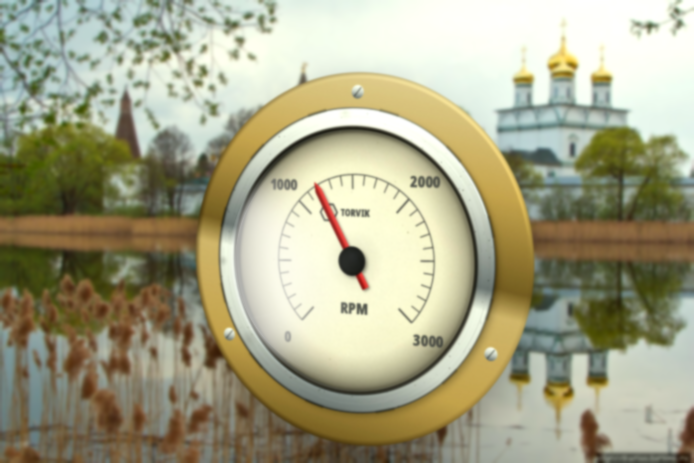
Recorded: 1200 rpm
